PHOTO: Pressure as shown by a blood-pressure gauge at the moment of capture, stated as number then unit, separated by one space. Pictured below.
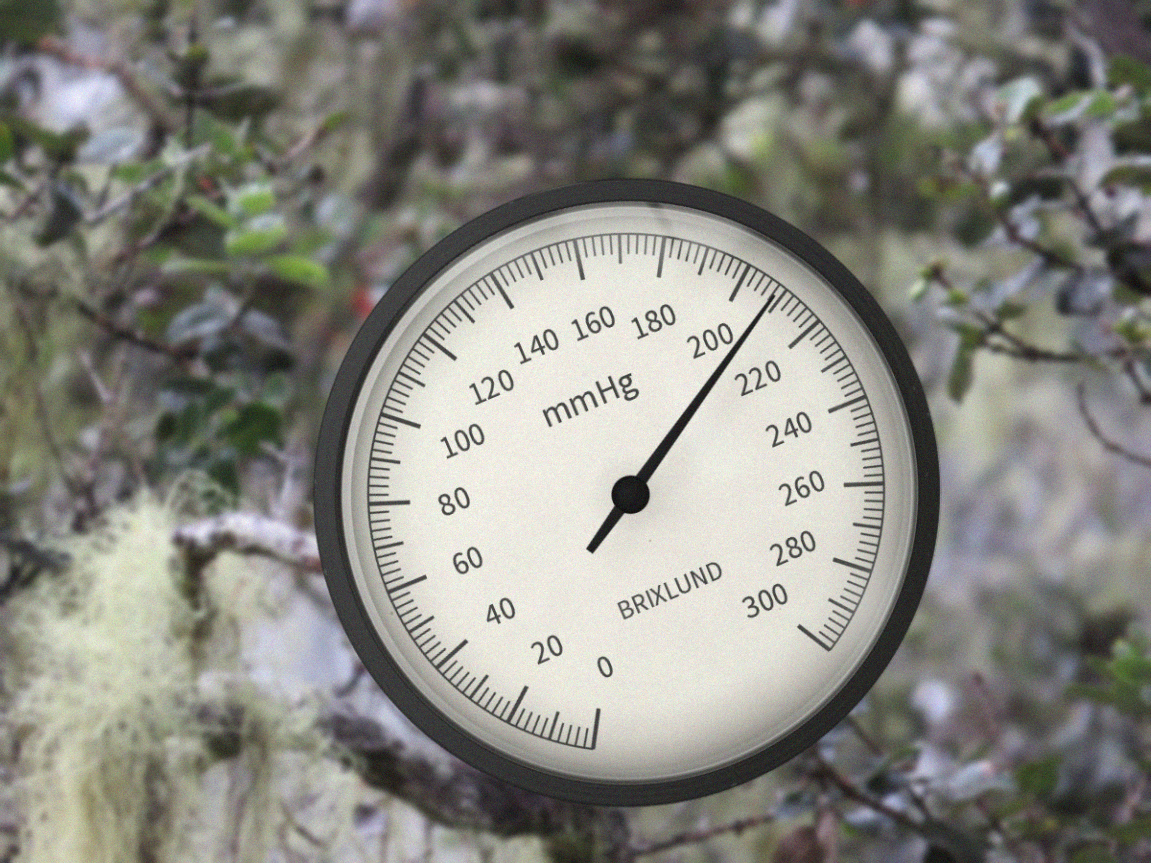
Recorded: 208 mmHg
